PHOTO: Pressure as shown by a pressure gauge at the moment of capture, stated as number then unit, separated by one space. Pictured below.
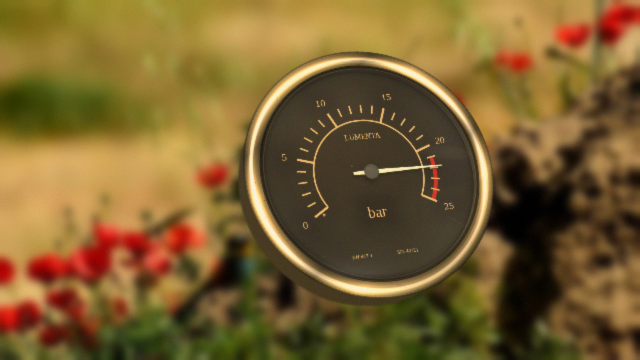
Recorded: 22 bar
